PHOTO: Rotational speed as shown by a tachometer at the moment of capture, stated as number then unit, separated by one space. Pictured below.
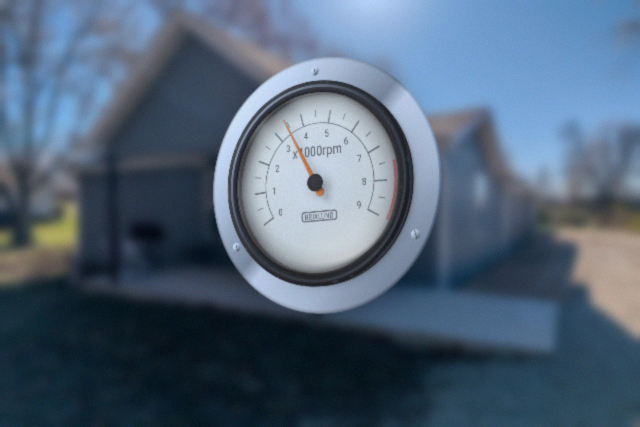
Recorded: 3500 rpm
